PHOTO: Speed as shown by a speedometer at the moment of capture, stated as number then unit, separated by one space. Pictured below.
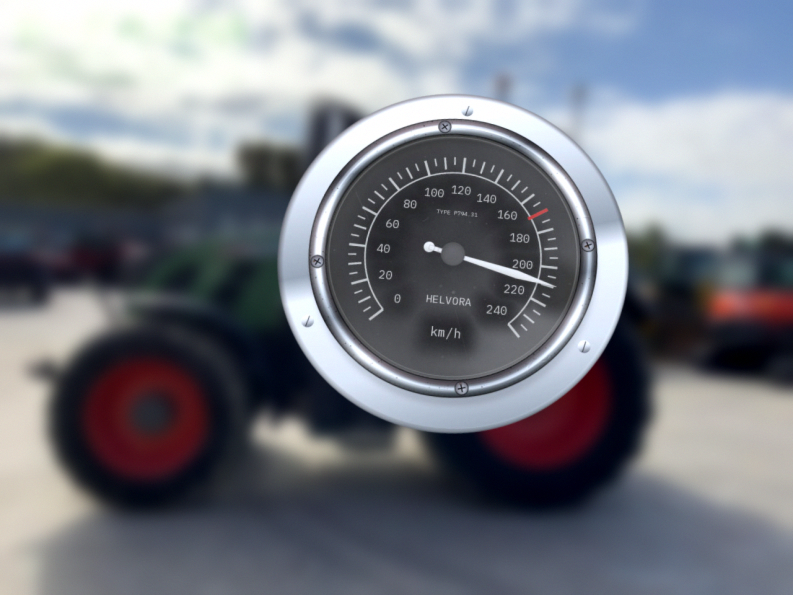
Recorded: 210 km/h
